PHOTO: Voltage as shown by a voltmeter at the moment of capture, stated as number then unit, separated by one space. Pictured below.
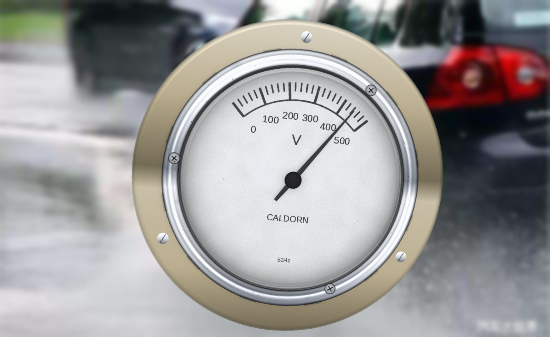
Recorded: 440 V
